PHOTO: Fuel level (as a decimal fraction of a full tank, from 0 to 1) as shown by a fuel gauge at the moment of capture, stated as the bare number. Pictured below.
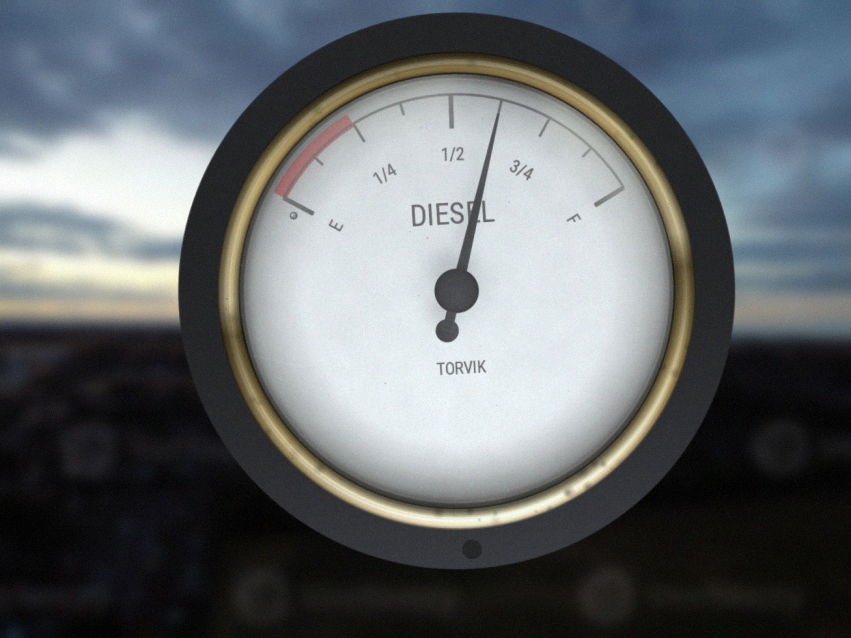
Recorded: 0.625
